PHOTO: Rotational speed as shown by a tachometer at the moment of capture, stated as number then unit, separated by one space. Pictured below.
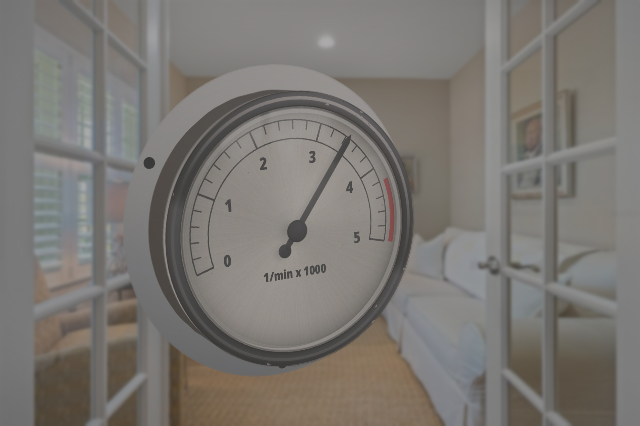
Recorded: 3400 rpm
